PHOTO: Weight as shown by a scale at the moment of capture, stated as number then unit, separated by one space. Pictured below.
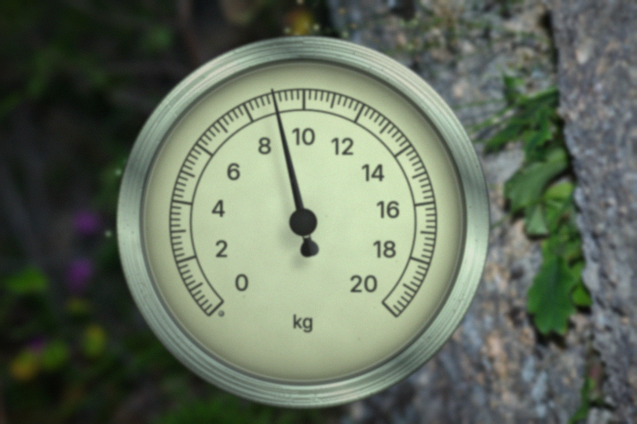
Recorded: 9 kg
